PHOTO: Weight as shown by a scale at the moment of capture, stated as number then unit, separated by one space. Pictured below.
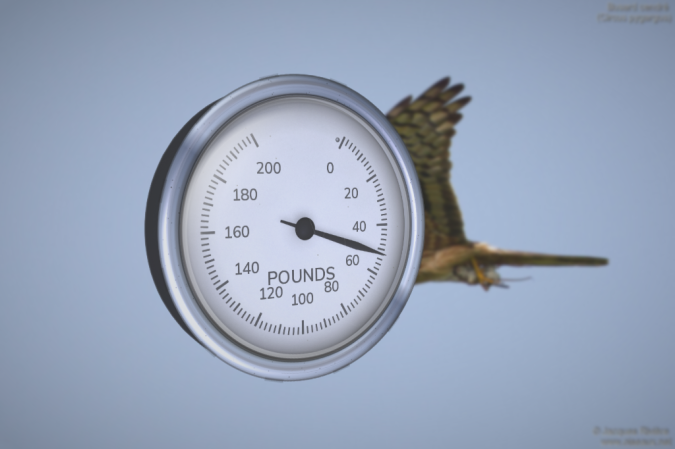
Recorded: 52 lb
